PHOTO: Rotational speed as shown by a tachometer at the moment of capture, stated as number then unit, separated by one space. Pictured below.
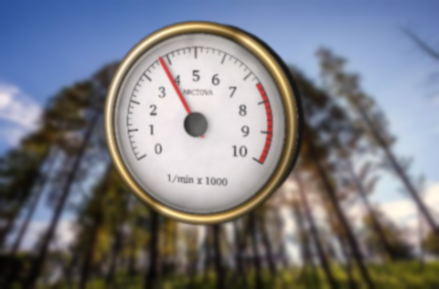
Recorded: 3800 rpm
